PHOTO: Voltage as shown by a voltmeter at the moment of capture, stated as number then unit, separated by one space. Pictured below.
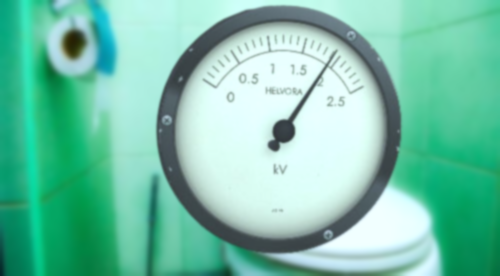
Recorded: 1.9 kV
